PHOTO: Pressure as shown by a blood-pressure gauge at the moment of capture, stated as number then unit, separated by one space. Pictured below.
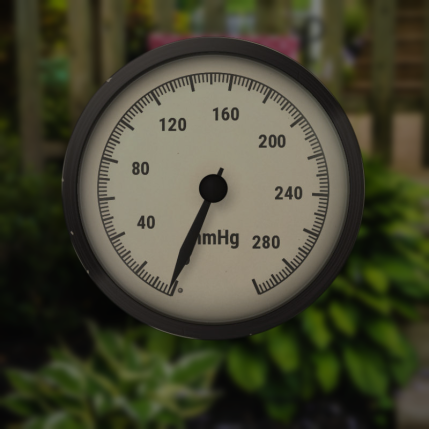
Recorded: 2 mmHg
